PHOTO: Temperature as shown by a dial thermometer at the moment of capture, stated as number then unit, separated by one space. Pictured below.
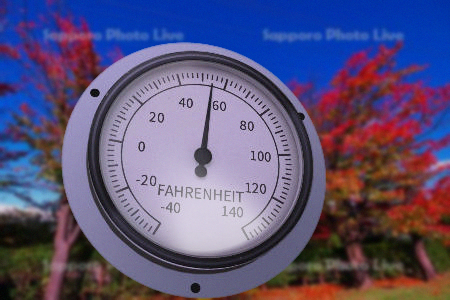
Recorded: 54 °F
